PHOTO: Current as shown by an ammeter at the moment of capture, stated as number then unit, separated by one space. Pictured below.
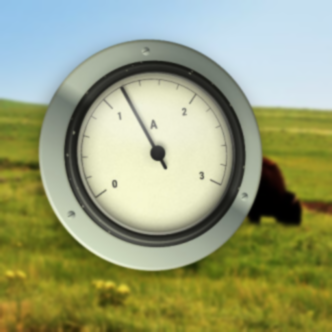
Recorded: 1.2 A
